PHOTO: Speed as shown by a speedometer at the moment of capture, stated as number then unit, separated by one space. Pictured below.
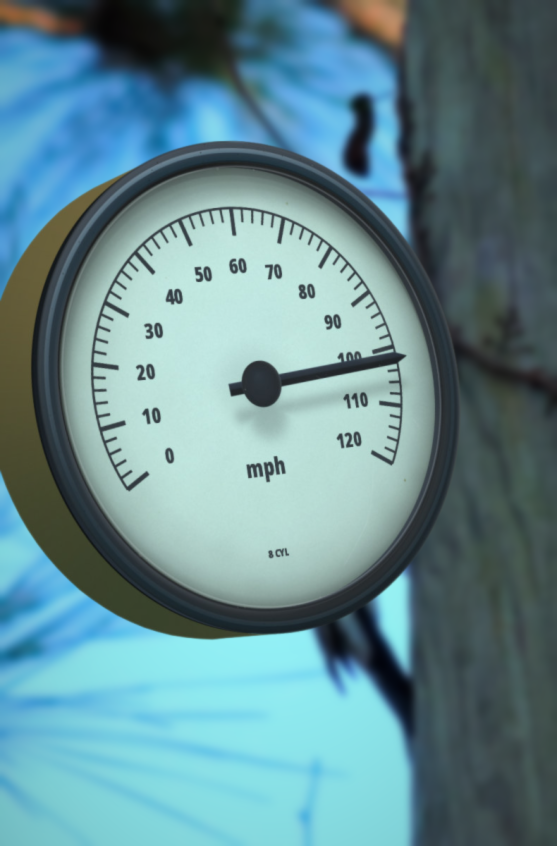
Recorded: 102 mph
